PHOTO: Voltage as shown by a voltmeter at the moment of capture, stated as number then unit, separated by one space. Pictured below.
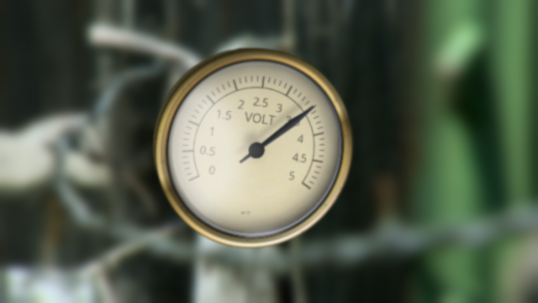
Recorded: 3.5 V
